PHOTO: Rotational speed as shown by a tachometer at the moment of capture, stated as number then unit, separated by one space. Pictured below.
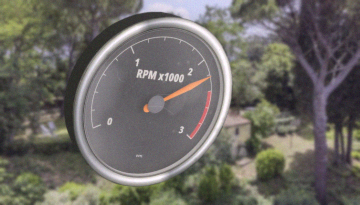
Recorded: 2200 rpm
